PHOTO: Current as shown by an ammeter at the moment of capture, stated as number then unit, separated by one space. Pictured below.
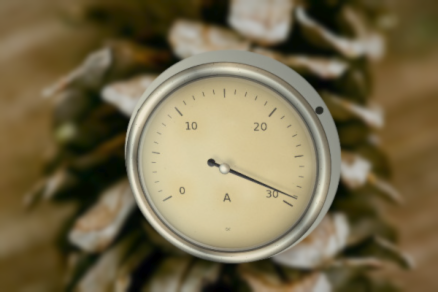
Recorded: 29 A
